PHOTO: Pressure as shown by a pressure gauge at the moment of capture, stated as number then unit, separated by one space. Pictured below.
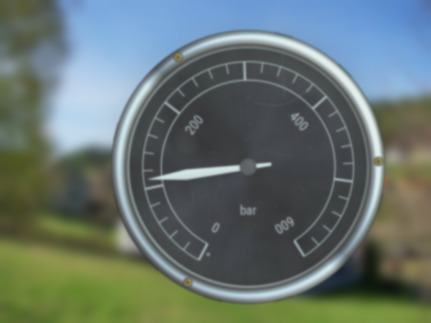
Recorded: 110 bar
